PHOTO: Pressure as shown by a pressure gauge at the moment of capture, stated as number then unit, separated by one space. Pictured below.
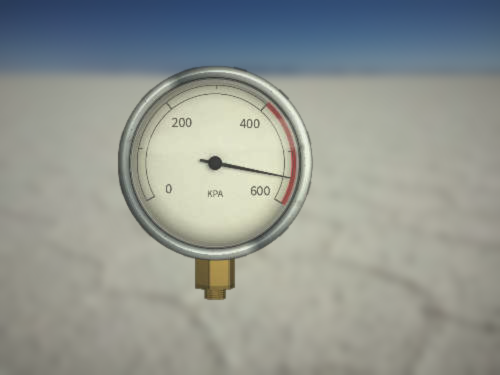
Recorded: 550 kPa
